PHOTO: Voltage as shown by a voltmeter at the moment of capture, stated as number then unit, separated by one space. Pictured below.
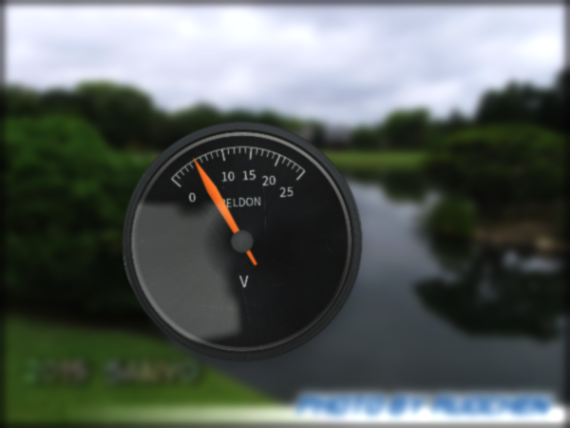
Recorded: 5 V
